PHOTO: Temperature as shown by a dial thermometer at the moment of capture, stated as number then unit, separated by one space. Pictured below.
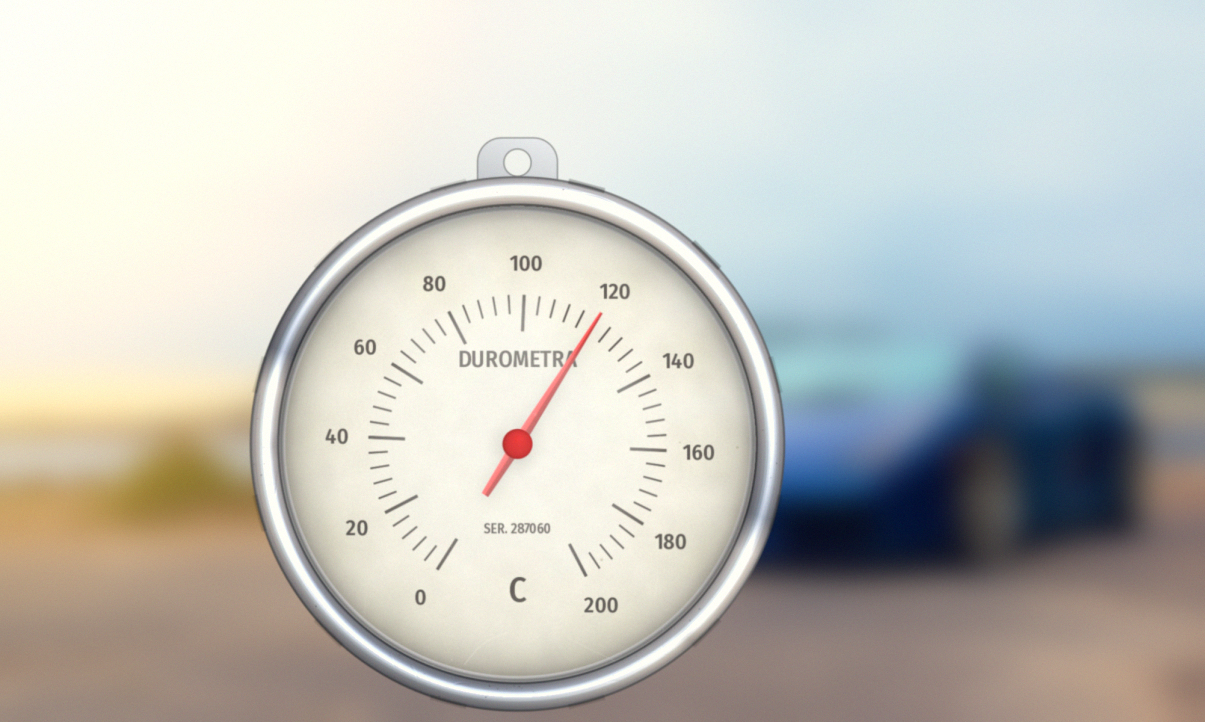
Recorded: 120 °C
